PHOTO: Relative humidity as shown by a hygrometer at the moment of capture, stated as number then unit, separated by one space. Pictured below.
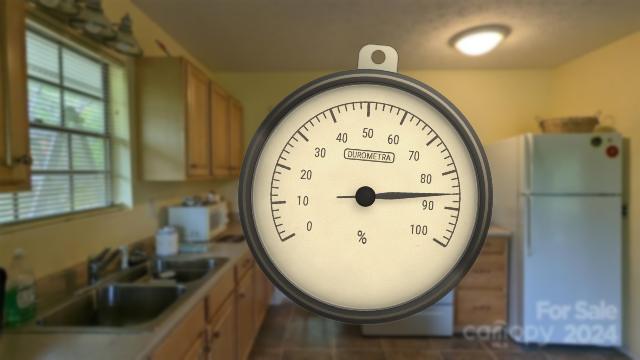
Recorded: 86 %
